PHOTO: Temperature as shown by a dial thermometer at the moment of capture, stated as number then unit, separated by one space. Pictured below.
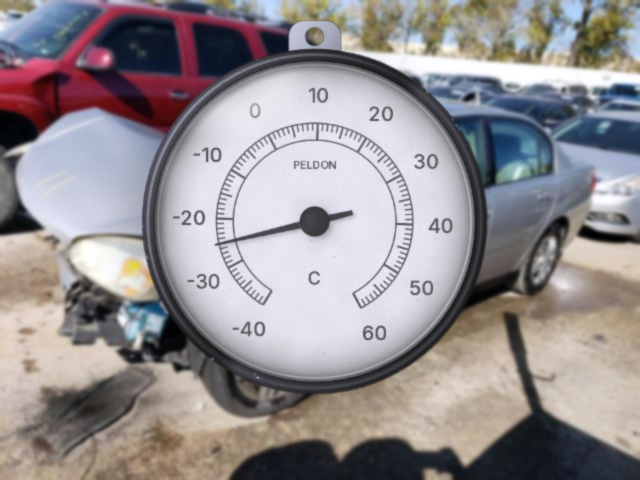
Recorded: -25 °C
